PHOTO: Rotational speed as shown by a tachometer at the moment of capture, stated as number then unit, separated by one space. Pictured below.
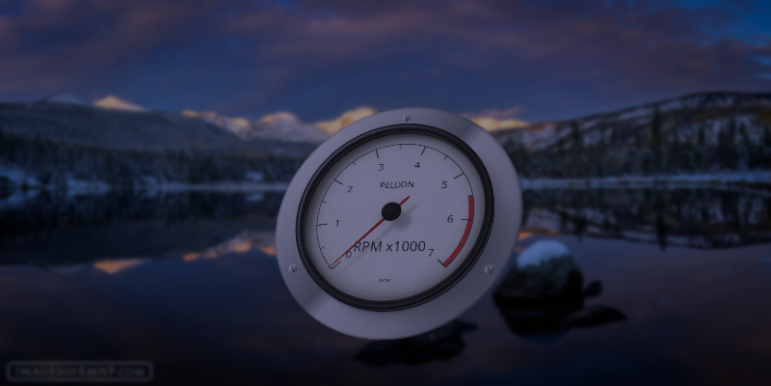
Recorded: 0 rpm
